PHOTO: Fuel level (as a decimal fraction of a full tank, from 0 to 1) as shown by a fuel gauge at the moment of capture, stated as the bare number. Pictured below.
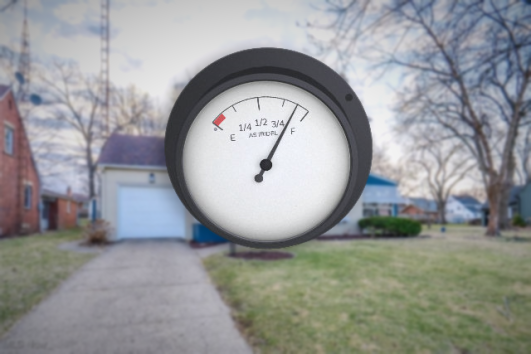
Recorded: 0.875
